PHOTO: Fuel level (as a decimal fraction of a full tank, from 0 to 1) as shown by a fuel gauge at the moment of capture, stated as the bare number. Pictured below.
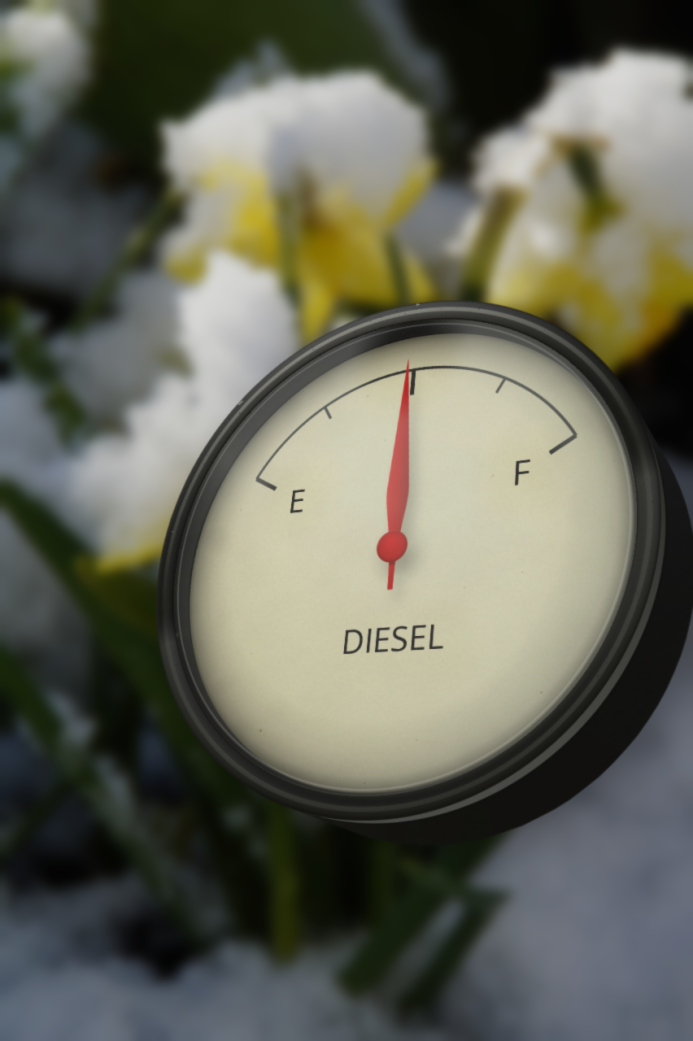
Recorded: 0.5
